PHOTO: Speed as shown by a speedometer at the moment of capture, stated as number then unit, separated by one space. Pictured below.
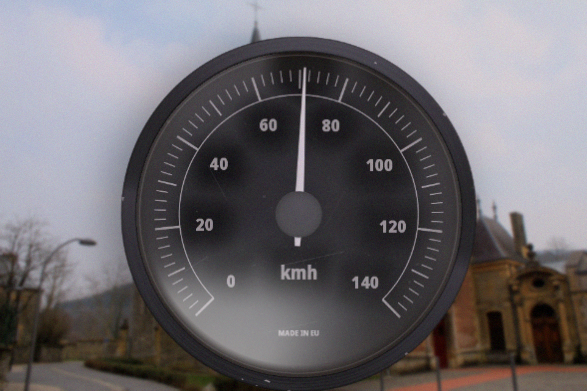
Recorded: 71 km/h
